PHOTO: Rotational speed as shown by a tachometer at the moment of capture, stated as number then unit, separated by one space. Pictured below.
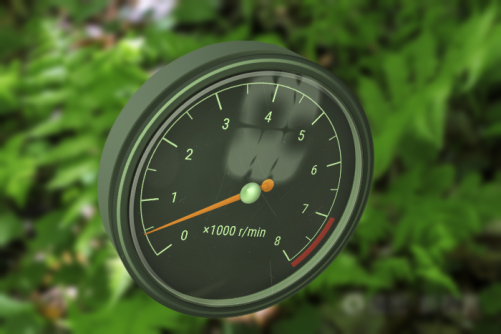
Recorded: 500 rpm
